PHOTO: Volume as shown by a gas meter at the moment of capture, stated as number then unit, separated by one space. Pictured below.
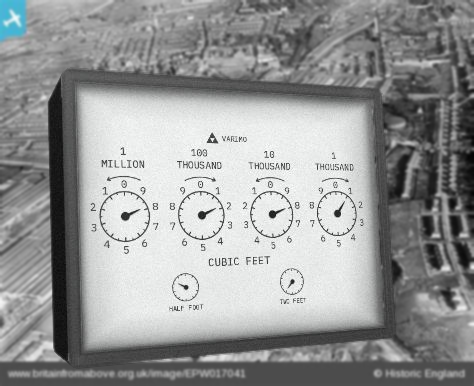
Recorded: 818100 ft³
